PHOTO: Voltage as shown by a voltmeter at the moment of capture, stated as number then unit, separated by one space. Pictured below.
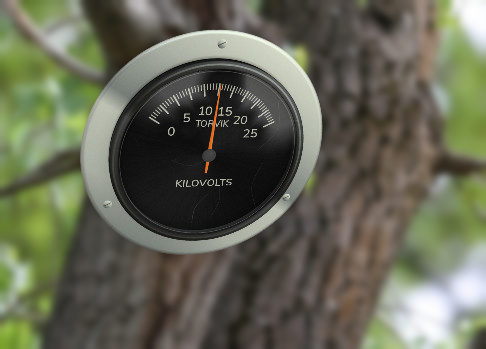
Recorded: 12.5 kV
